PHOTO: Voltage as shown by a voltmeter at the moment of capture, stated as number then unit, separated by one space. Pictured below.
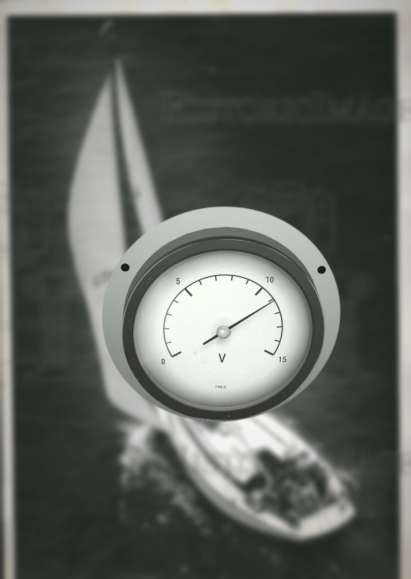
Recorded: 11 V
